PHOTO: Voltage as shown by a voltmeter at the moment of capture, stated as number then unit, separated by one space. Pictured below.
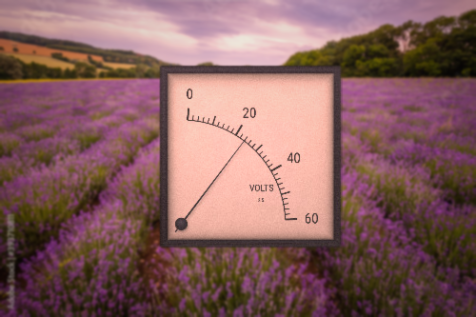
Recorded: 24 V
